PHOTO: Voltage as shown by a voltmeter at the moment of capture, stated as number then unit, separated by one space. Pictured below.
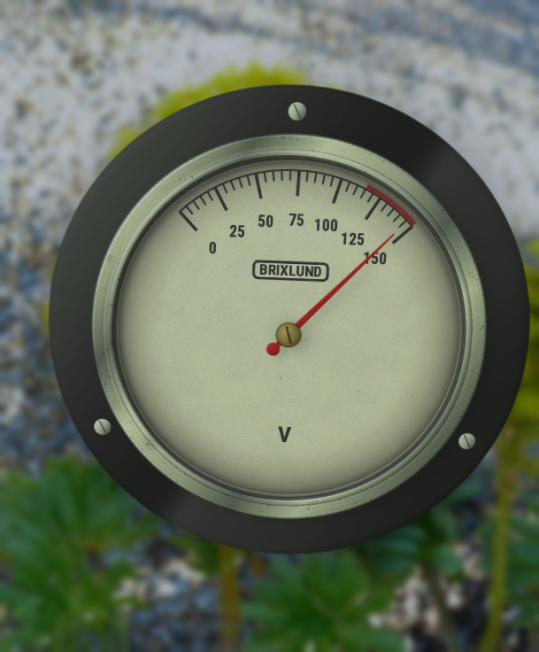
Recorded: 145 V
